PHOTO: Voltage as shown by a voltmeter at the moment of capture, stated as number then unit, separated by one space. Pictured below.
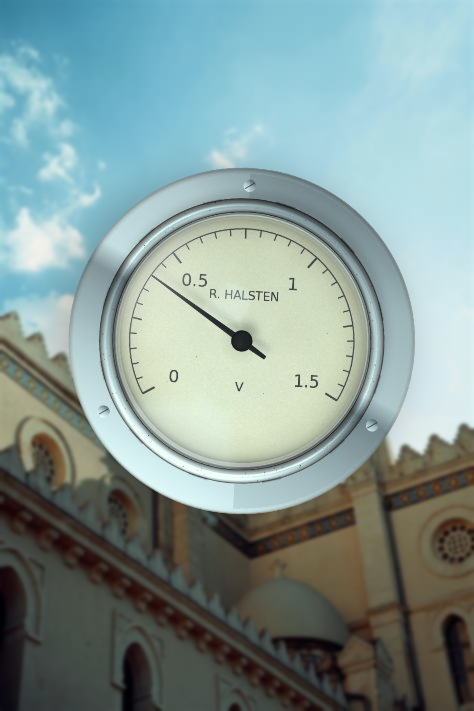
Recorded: 0.4 V
